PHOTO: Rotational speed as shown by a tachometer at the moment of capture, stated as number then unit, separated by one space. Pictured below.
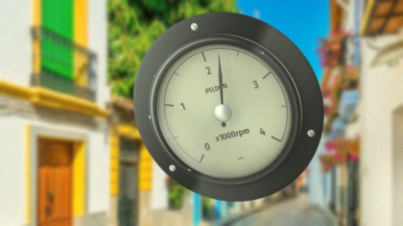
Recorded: 2250 rpm
